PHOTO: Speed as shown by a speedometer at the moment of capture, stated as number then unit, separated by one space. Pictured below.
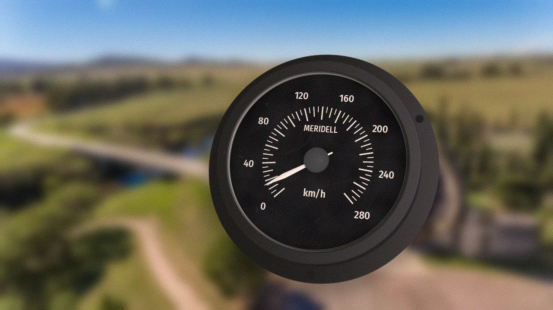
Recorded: 15 km/h
